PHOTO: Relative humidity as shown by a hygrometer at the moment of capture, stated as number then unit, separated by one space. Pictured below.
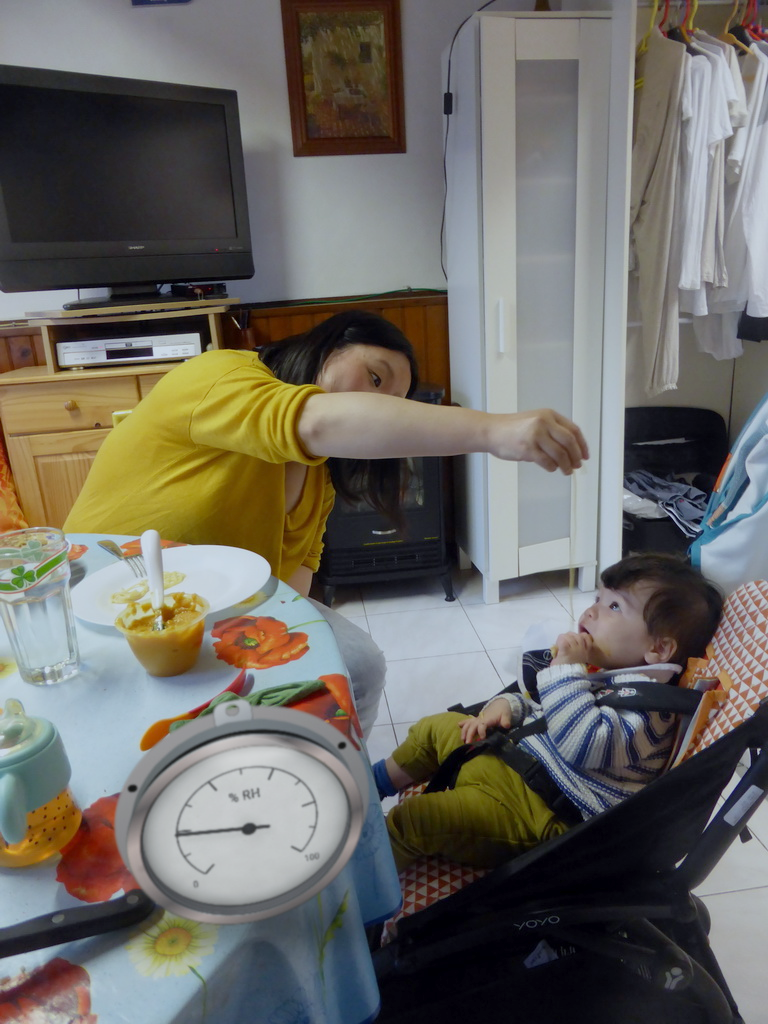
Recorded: 20 %
